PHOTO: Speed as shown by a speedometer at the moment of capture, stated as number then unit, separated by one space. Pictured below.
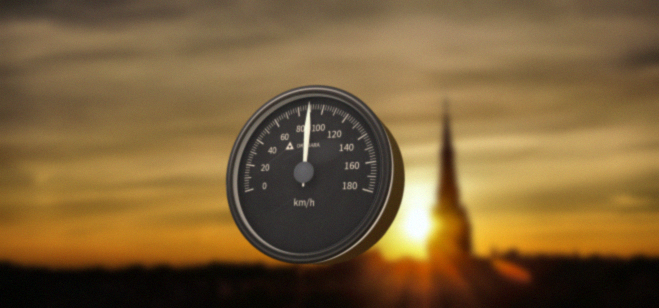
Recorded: 90 km/h
